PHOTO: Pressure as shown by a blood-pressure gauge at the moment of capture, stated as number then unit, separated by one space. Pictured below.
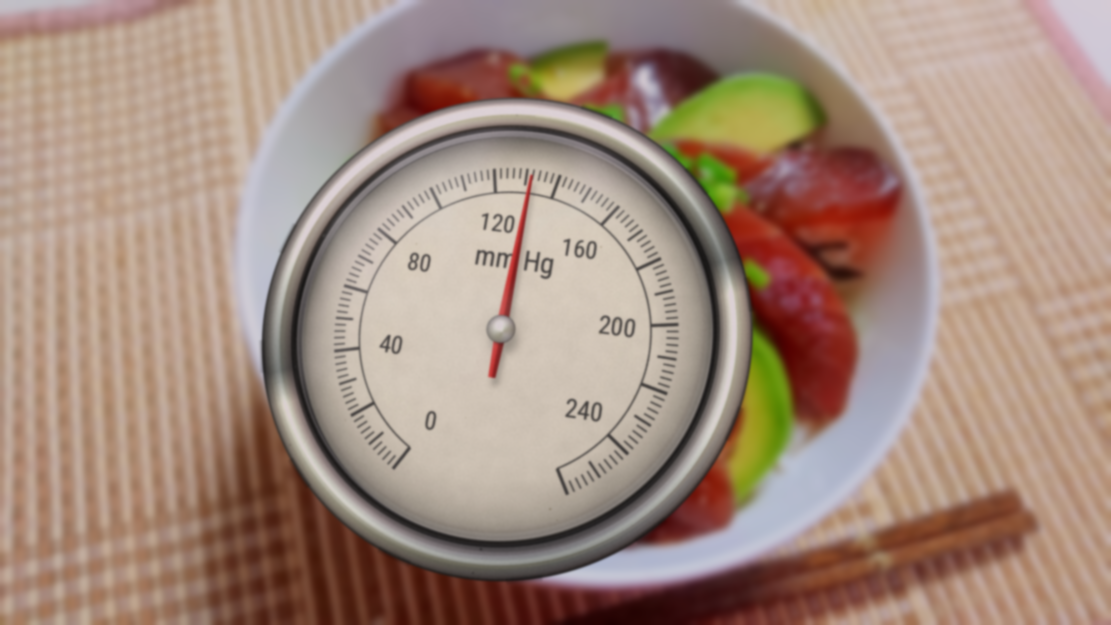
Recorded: 132 mmHg
